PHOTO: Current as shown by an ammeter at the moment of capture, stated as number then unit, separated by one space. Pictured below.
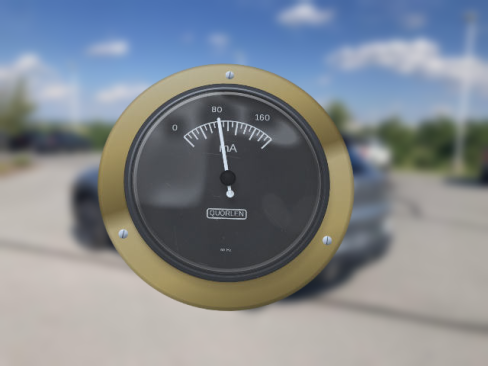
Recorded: 80 mA
